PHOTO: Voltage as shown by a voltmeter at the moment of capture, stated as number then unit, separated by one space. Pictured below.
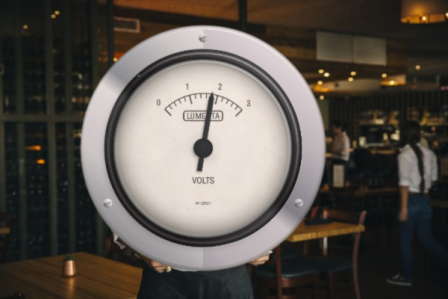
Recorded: 1.8 V
